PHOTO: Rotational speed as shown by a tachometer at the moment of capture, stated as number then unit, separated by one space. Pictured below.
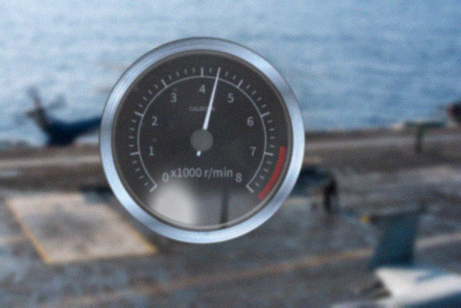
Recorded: 4400 rpm
